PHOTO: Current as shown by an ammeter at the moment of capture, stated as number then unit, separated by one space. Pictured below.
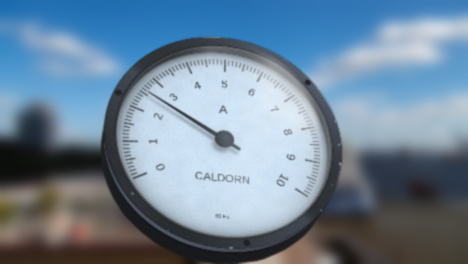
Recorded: 2.5 A
